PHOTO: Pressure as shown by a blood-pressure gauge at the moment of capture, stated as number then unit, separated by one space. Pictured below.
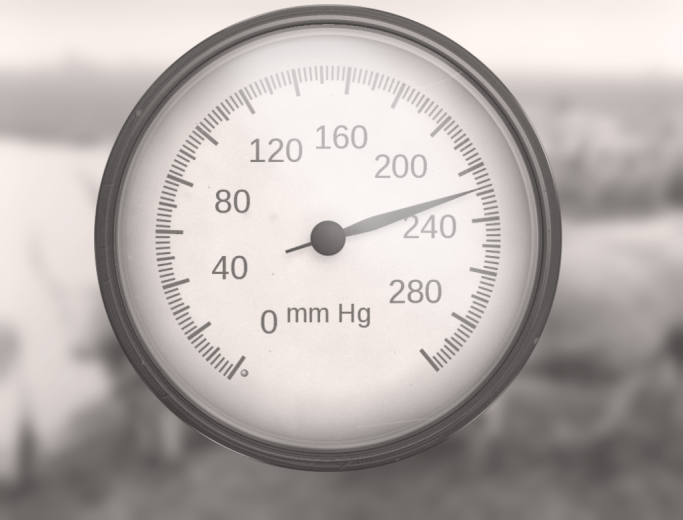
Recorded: 228 mmHg
